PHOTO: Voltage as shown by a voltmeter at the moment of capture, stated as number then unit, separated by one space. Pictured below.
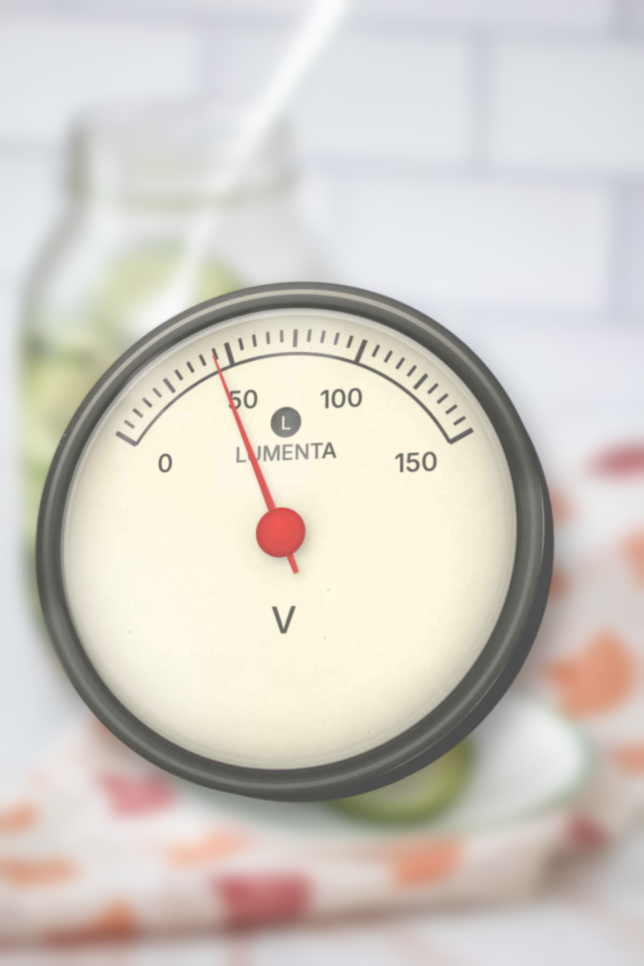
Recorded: 45 V
